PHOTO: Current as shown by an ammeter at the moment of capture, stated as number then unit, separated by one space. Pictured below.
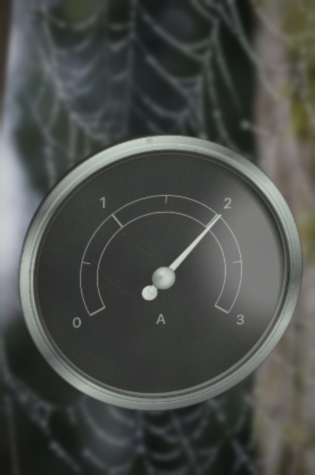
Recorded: 2 A
